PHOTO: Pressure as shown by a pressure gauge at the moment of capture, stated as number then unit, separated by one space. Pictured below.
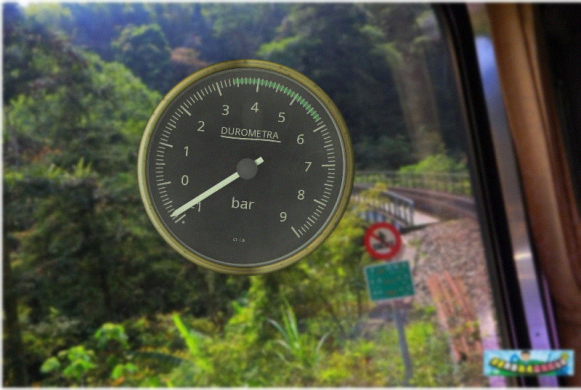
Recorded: -0.8 bar
